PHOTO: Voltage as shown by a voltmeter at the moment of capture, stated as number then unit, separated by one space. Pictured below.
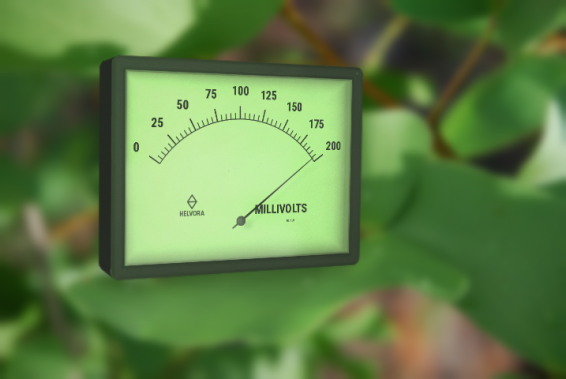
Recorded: 195 mV
